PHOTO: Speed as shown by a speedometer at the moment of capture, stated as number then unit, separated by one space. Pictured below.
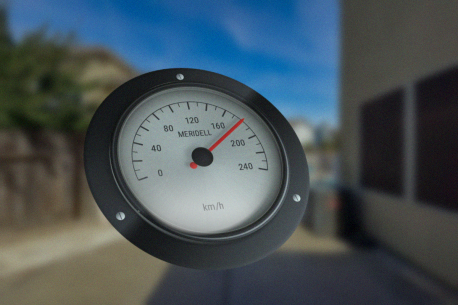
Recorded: 180 km/h
